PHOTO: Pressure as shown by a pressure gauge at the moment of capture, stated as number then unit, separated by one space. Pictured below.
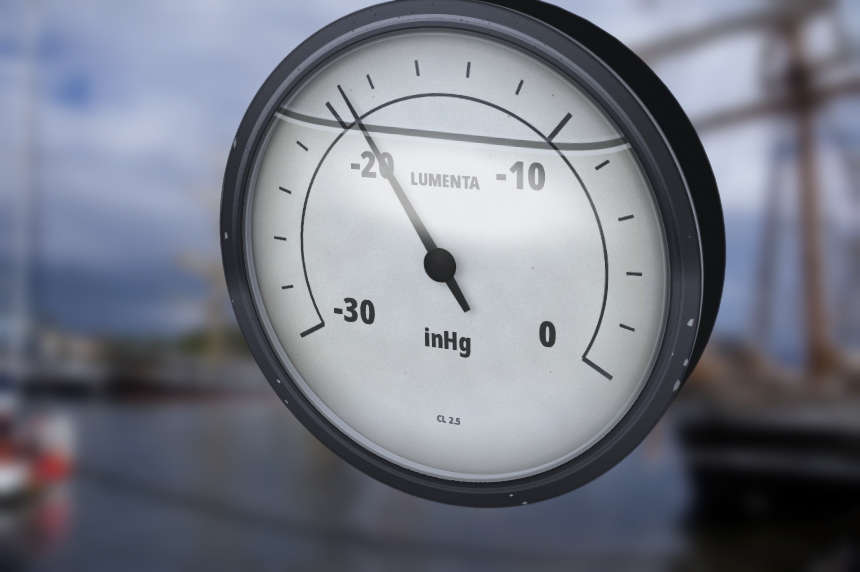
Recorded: -19 inHg
